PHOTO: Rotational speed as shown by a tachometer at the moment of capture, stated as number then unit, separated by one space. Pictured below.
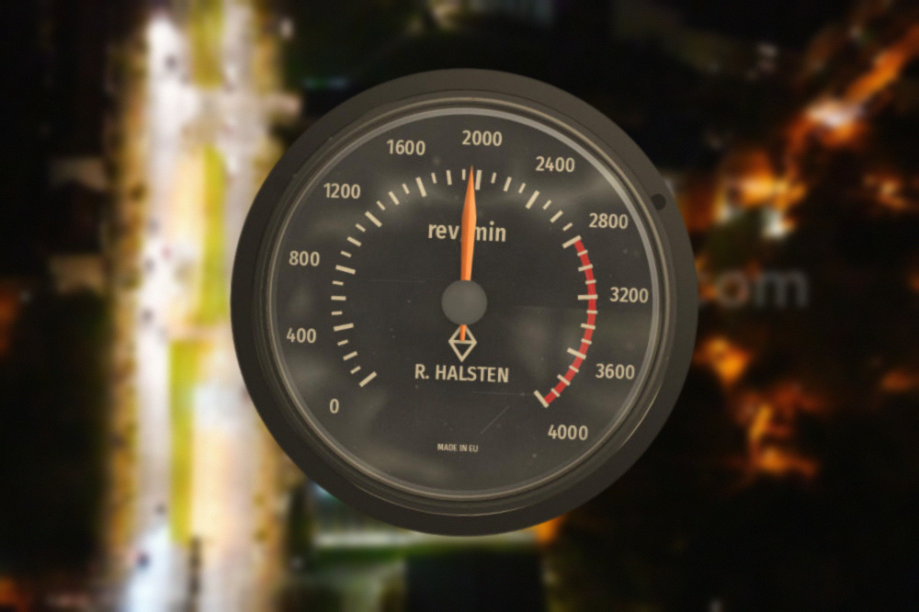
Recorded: 1950 rpm
